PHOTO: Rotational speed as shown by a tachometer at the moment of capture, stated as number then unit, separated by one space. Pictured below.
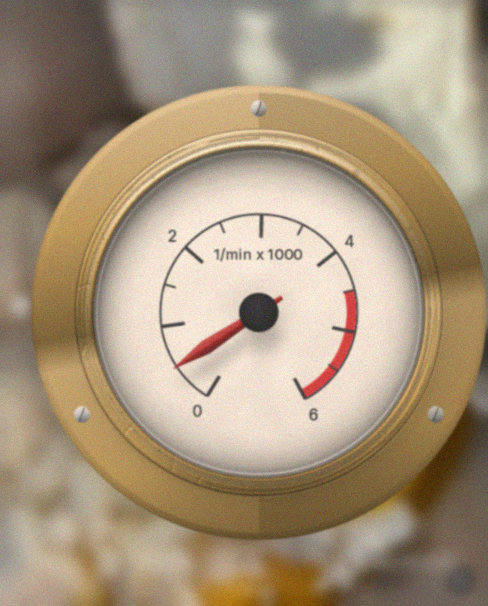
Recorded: 500 rpm
